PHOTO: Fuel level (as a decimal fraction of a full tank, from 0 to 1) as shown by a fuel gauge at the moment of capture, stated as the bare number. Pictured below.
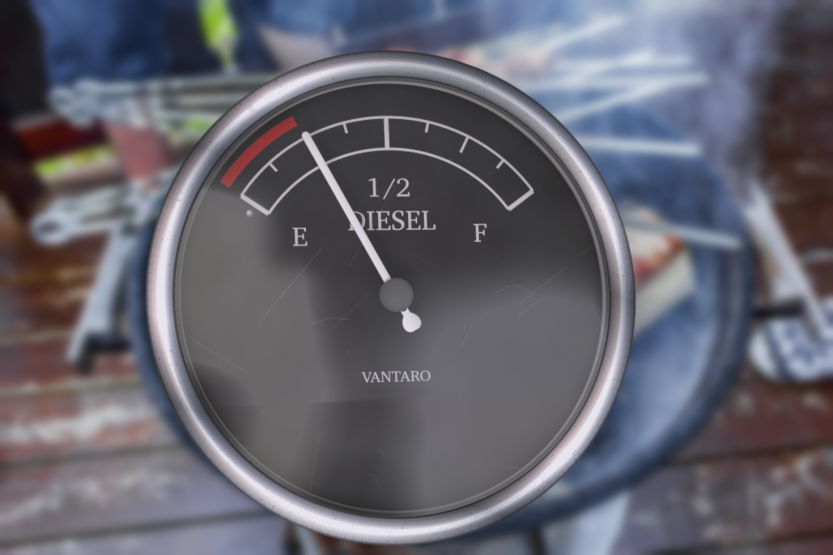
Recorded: 0.25
